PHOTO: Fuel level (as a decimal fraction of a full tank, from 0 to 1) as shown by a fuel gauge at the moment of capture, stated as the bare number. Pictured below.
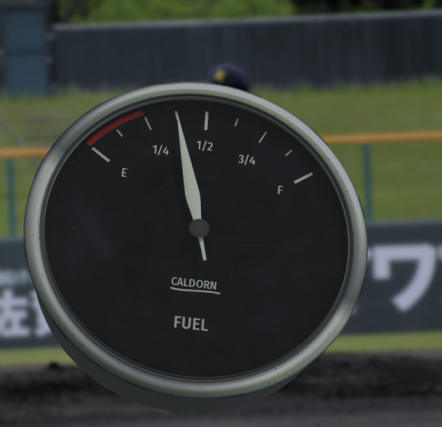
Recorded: 0.375
